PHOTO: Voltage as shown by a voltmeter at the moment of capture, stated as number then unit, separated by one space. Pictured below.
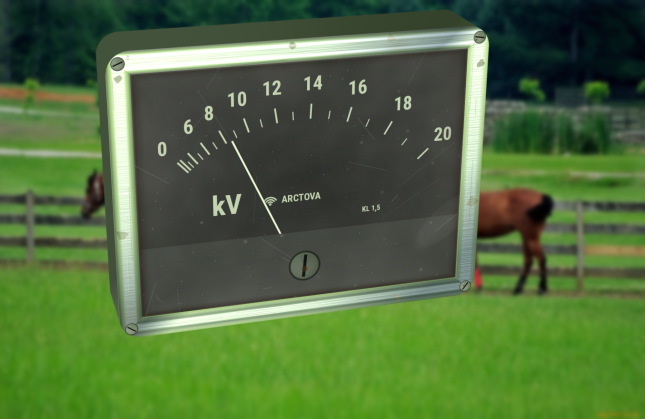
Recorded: 8.5 kV
